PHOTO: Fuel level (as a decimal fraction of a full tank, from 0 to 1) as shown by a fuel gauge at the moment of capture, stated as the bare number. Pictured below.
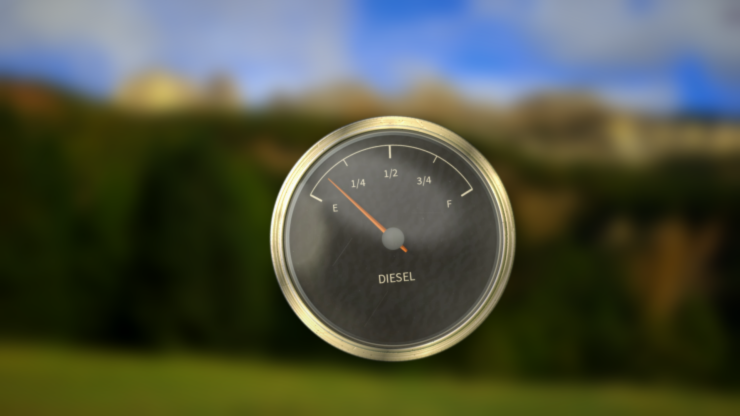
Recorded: 0.125
